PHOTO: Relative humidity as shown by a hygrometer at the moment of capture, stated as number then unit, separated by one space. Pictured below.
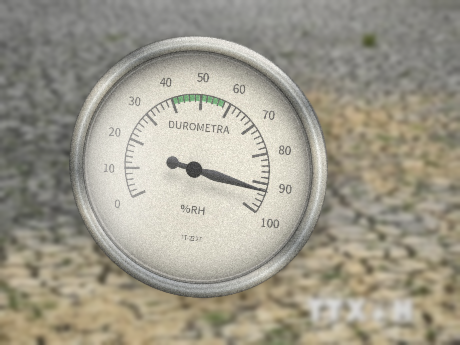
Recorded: 92 %
